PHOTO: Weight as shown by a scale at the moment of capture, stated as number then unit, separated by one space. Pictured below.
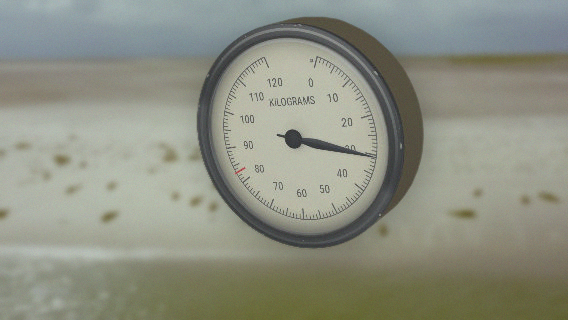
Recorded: 30 kg
